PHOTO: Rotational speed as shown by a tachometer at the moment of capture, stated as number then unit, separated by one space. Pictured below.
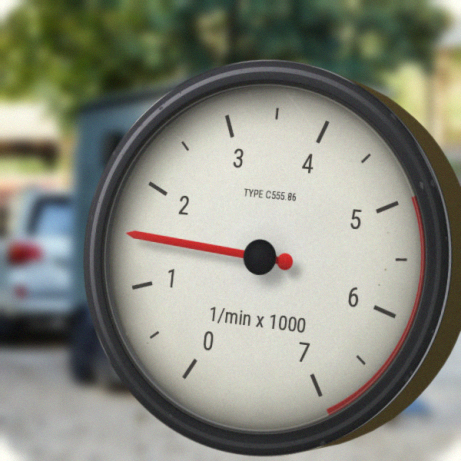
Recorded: 1500 rpm
